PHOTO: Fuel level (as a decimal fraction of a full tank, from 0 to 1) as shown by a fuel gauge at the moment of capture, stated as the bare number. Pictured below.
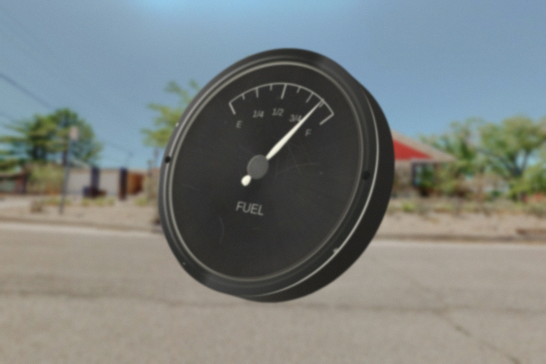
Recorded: 0.875
